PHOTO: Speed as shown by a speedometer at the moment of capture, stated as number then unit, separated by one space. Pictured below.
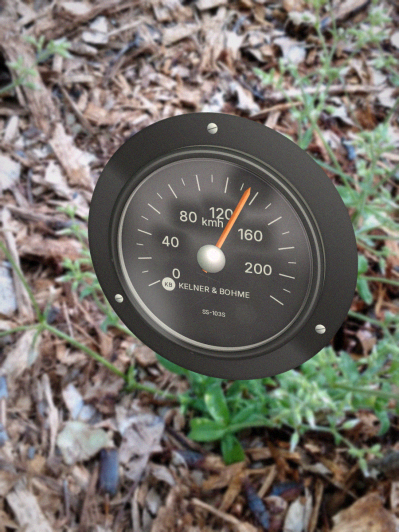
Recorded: 135 km/h
